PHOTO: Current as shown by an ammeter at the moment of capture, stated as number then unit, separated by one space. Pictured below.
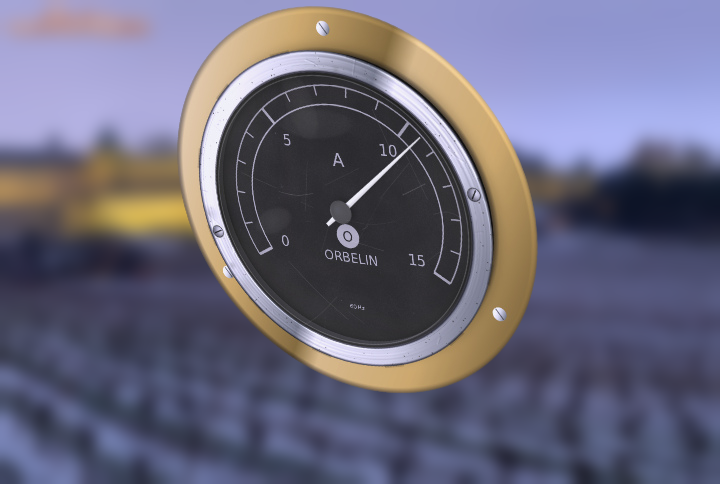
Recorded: 10.5 A
